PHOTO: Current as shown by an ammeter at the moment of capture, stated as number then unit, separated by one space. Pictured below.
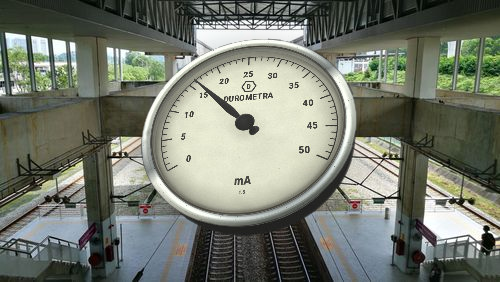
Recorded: 16 mA
